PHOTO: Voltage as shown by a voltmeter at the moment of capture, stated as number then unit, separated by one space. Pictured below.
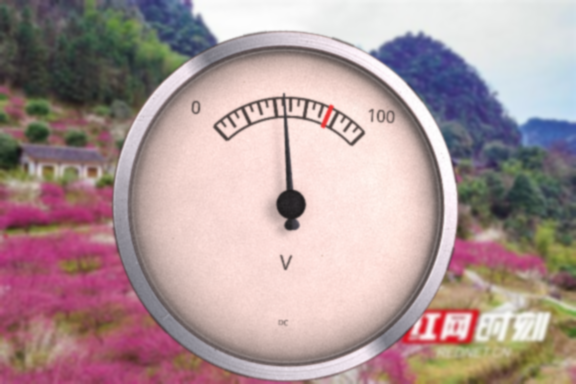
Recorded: 45 V
